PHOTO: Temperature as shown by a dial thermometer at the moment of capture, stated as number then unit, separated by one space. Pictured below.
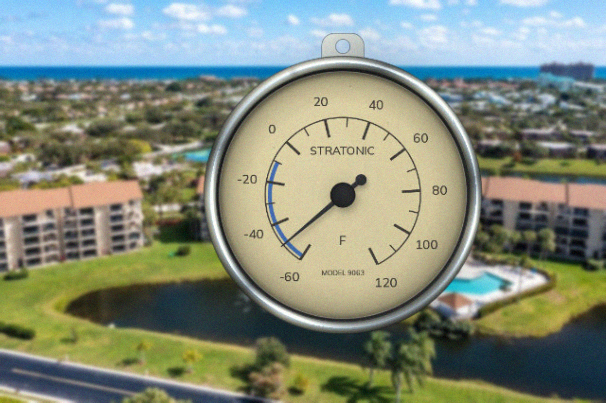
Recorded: -50 °F
